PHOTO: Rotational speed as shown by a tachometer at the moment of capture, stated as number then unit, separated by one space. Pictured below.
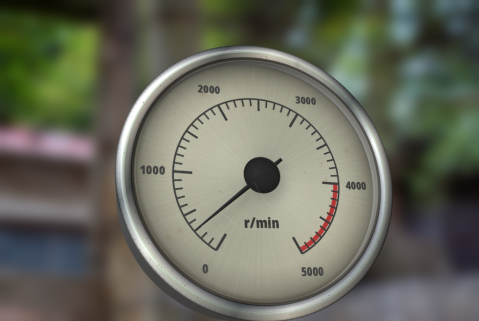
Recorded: 300 rpm
